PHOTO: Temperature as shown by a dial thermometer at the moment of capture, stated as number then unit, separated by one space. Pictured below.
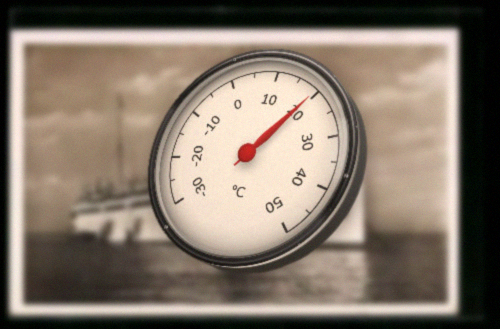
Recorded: 20 °C
